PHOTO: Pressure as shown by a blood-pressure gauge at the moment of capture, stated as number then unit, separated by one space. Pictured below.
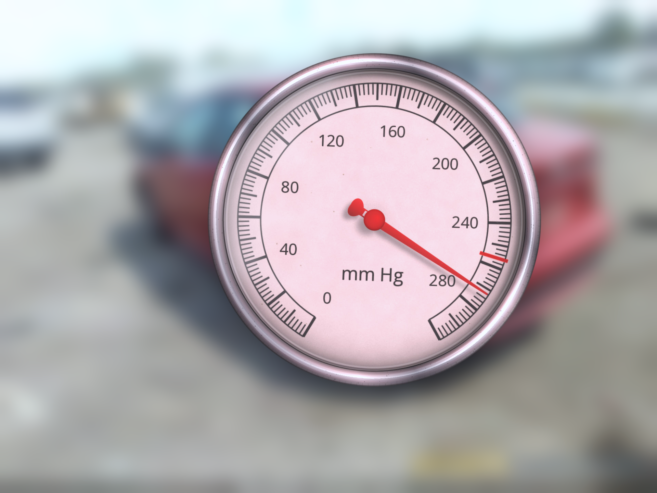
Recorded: 272 mmHg
